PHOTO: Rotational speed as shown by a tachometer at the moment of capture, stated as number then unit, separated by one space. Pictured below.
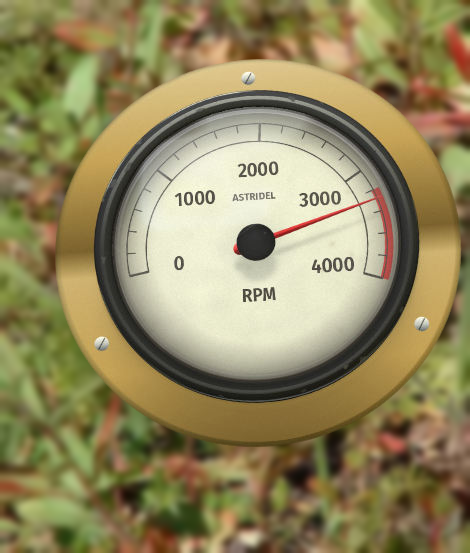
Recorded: 3300 rpm
